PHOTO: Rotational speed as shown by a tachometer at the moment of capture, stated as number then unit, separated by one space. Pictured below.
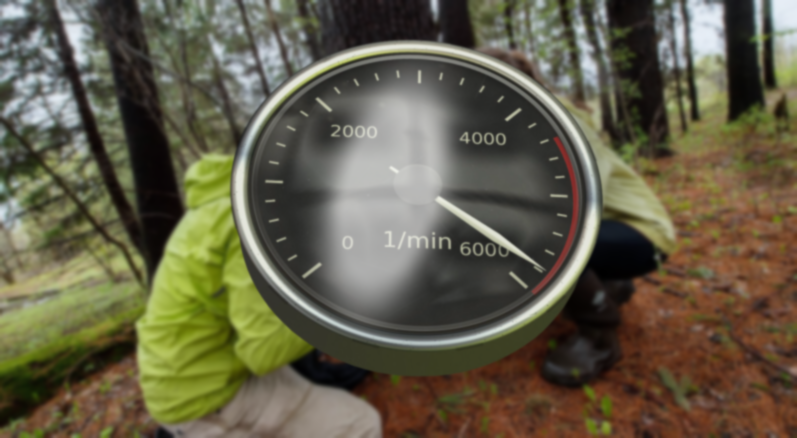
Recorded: 5800 rpm
